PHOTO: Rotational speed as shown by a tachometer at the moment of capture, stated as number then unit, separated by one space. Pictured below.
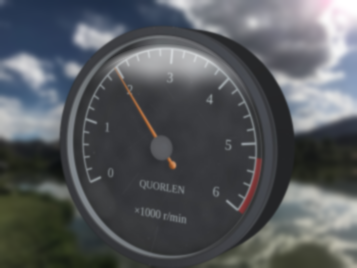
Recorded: 2000 rpm
